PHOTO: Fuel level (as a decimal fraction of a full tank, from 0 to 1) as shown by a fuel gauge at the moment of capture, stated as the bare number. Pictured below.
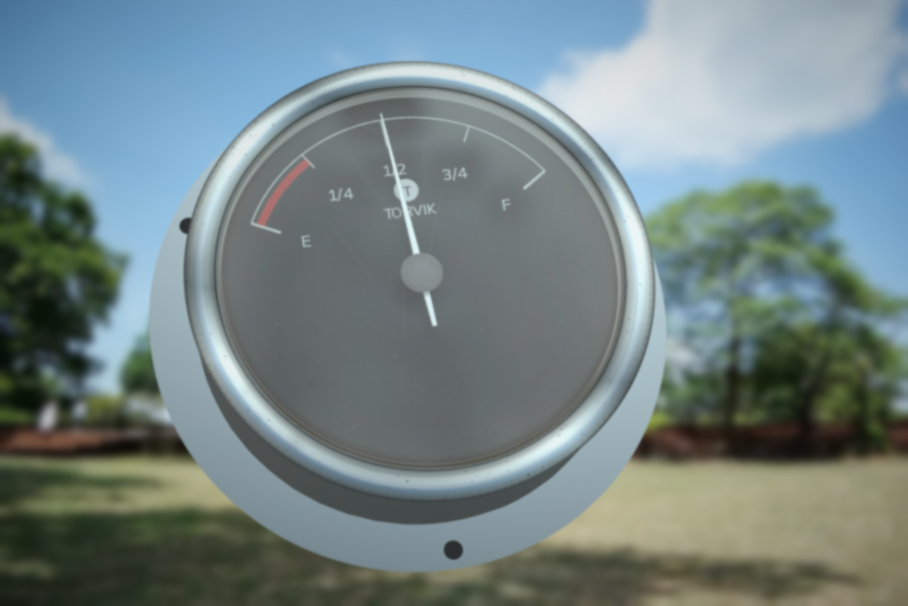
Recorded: 0.5
